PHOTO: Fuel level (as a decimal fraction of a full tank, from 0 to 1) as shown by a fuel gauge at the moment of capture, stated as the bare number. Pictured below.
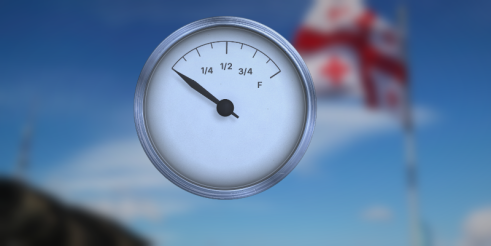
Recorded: 0
